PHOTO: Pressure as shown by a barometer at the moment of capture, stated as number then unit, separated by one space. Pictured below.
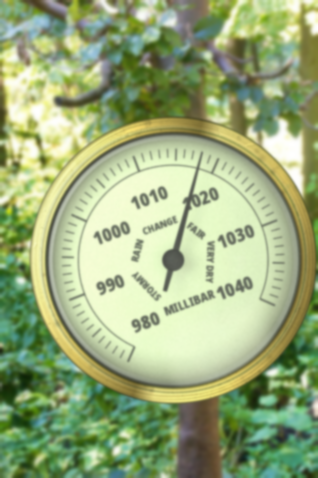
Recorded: 1018 mbar
